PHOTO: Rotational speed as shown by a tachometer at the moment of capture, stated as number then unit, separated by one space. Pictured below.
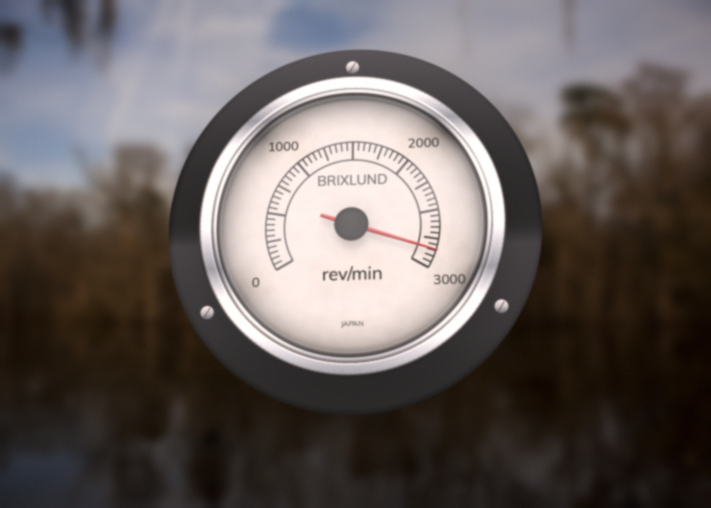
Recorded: 2850 rpm
